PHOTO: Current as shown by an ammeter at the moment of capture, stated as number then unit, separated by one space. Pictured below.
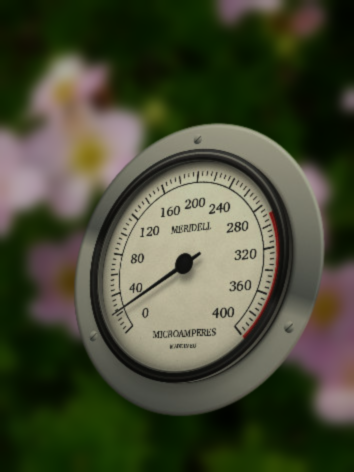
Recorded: 20 µA
